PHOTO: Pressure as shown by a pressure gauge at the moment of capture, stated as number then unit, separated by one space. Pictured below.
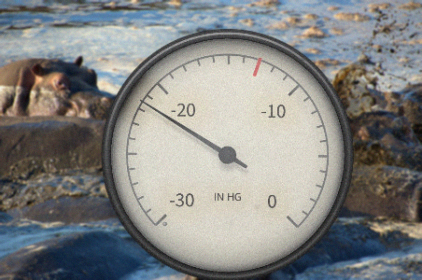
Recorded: -21.5 inHg
